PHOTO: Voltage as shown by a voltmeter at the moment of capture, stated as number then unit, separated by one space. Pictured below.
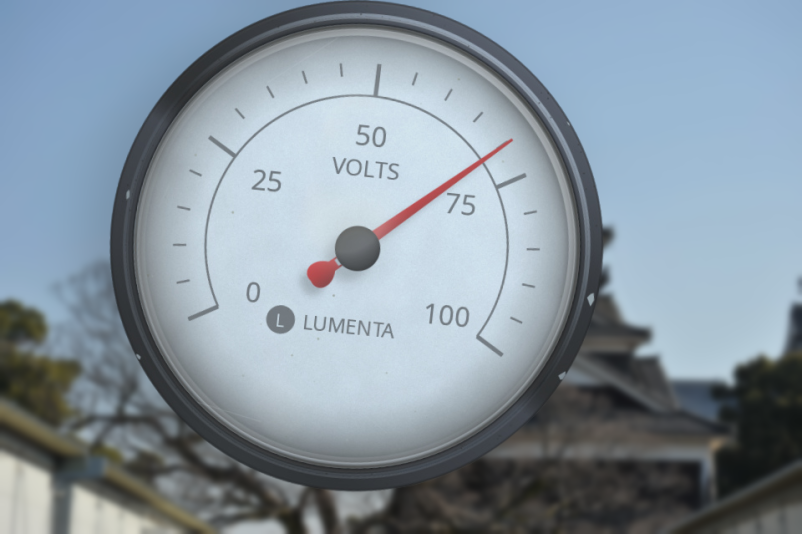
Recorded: 70 V
